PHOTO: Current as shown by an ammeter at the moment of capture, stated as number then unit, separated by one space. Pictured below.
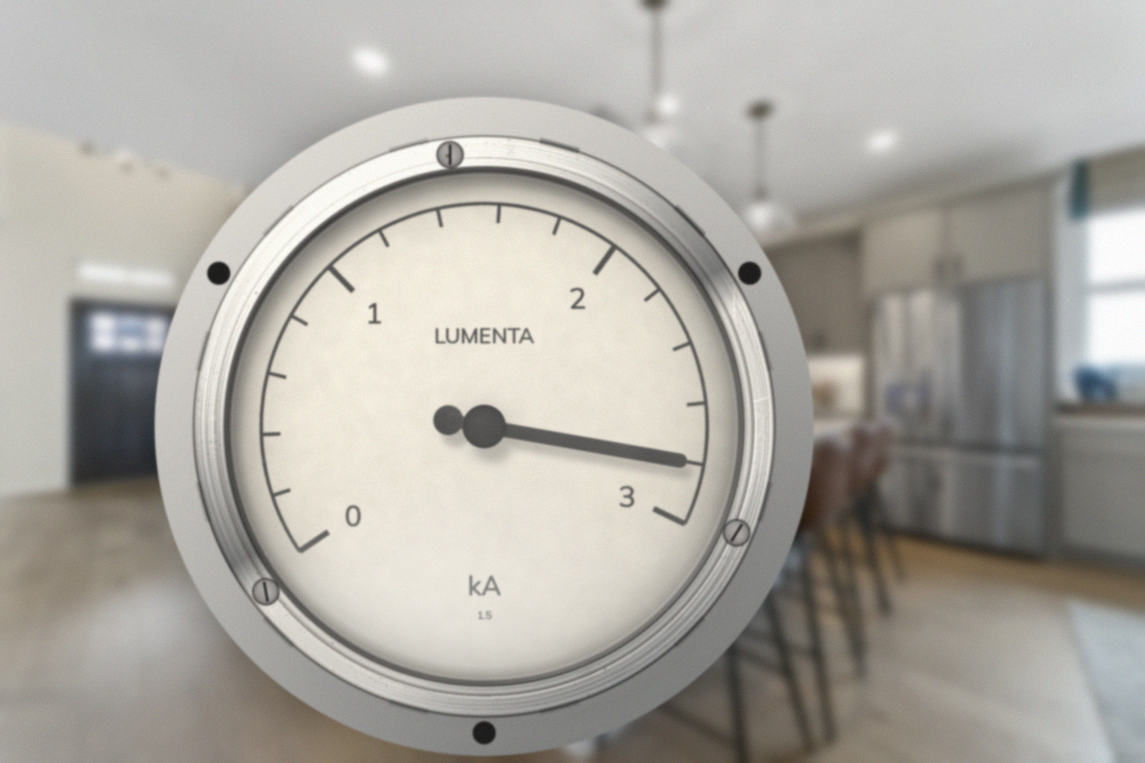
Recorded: 2.8 kA
